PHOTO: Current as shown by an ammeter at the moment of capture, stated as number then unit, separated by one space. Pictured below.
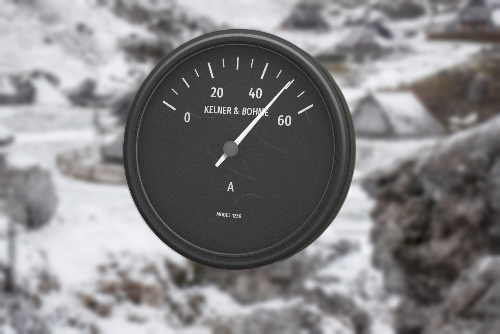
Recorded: 50 A
